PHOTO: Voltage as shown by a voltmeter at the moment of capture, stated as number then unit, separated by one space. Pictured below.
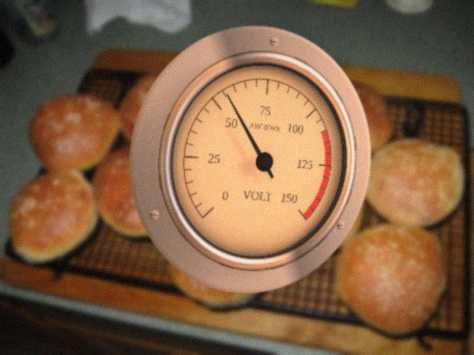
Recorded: 55 V
